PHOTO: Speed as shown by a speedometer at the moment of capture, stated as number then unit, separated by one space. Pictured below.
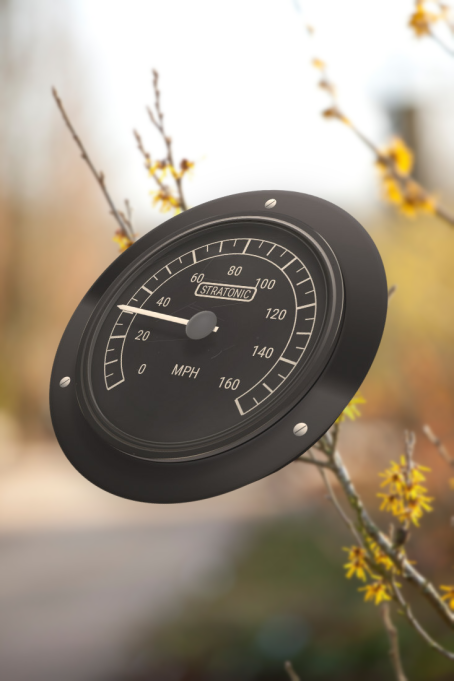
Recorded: 30 mph
